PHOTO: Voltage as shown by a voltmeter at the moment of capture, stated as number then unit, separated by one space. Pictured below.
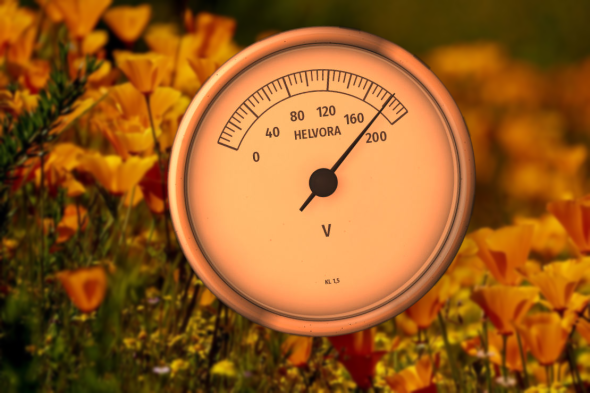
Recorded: 180 V
